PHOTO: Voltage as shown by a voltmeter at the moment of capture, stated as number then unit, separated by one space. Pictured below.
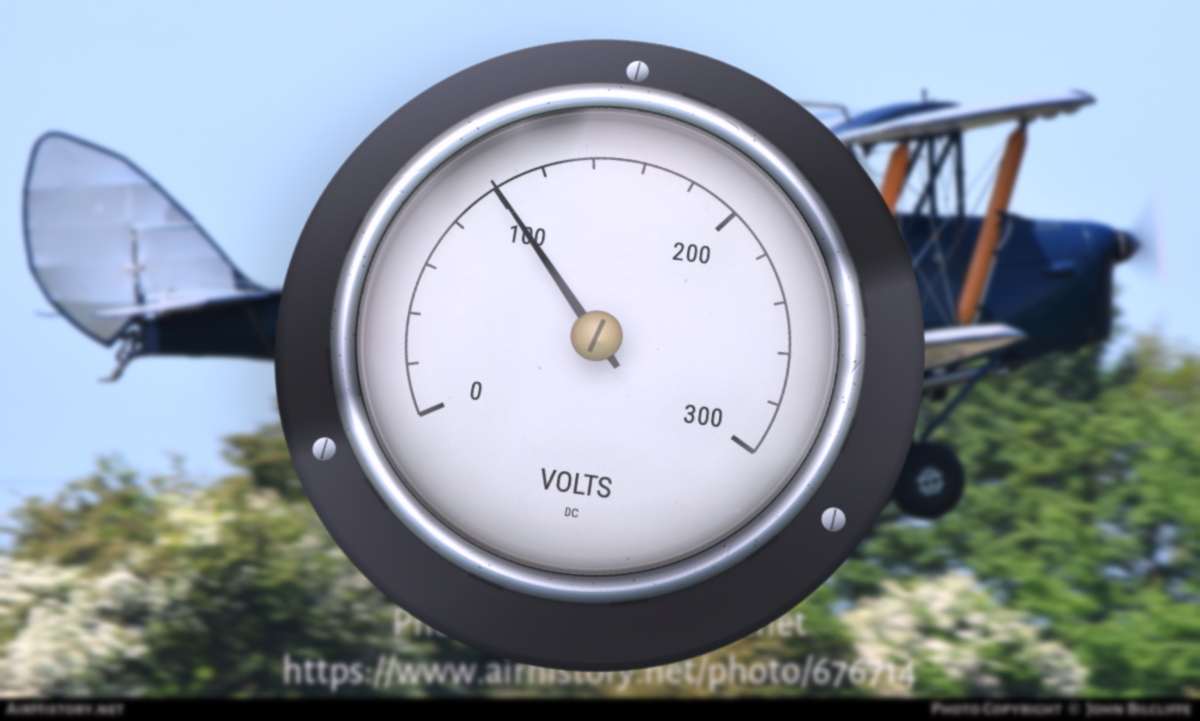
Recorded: 100 V
